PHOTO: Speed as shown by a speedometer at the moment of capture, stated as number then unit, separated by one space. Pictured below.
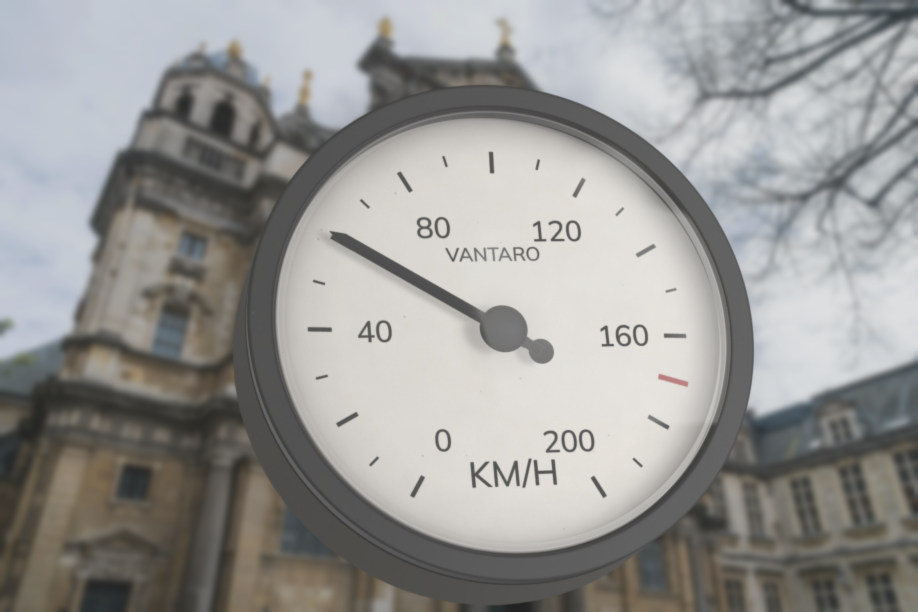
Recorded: 60 km/h
